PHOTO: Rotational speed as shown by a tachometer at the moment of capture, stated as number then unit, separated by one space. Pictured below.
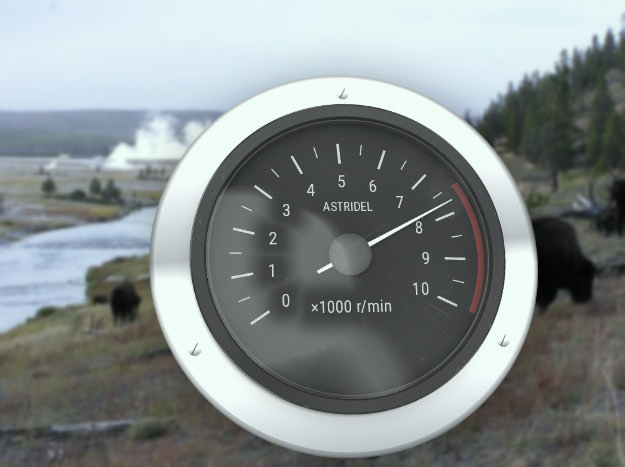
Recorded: 7750 rpm
